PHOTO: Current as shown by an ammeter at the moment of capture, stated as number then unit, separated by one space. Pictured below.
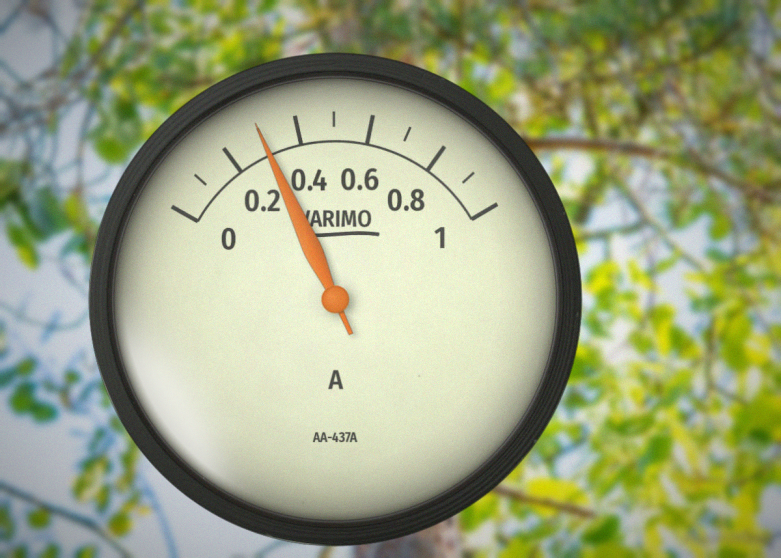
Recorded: 0.3 A
